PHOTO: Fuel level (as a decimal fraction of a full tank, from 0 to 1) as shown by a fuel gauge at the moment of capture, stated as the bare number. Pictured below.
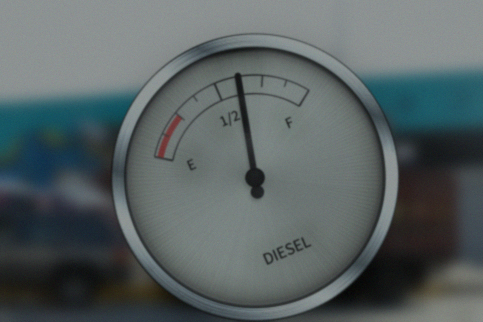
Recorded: 0.625
